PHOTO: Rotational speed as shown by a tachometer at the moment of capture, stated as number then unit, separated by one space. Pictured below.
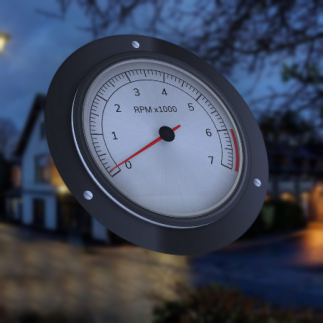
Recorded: 100 rpm
